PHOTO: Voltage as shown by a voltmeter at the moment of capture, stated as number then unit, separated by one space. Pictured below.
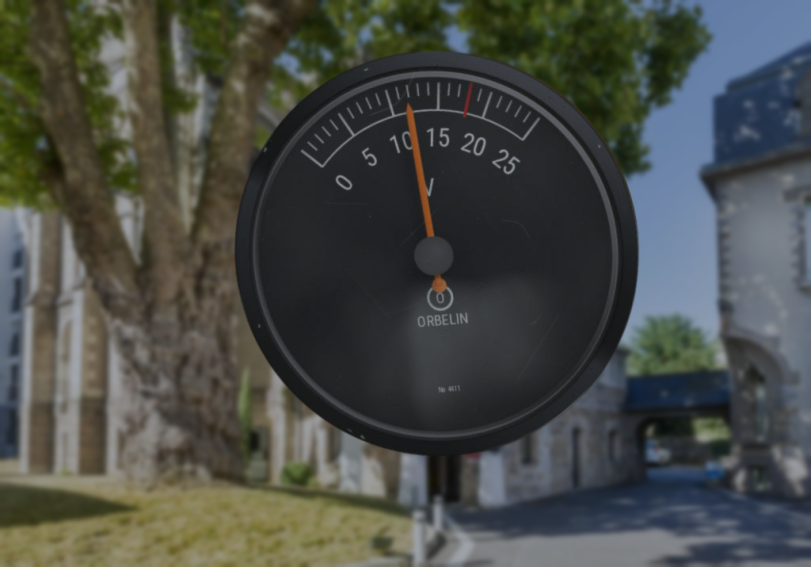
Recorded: 12 V
